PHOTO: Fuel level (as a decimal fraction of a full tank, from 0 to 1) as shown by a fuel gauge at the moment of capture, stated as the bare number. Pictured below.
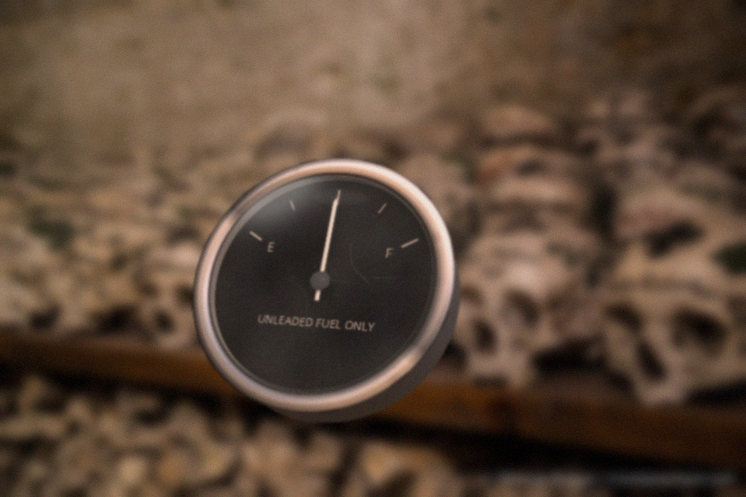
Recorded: 0.5
